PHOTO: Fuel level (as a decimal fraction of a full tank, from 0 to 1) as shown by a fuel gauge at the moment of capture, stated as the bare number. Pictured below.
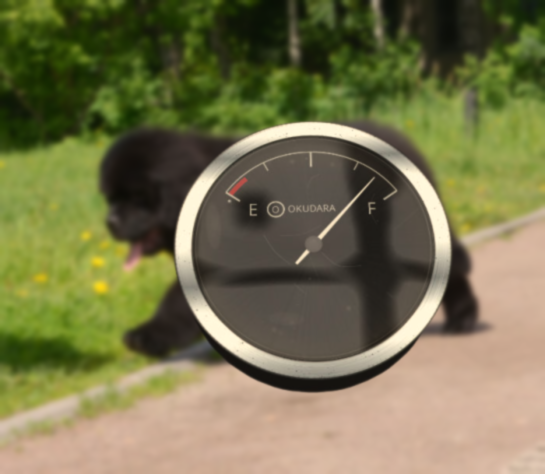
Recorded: 0.875
